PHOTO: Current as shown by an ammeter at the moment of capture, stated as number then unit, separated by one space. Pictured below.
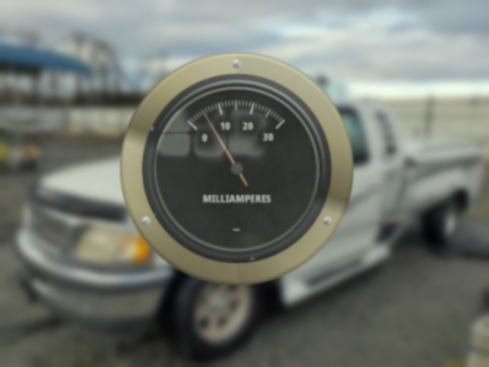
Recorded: 5 mA
